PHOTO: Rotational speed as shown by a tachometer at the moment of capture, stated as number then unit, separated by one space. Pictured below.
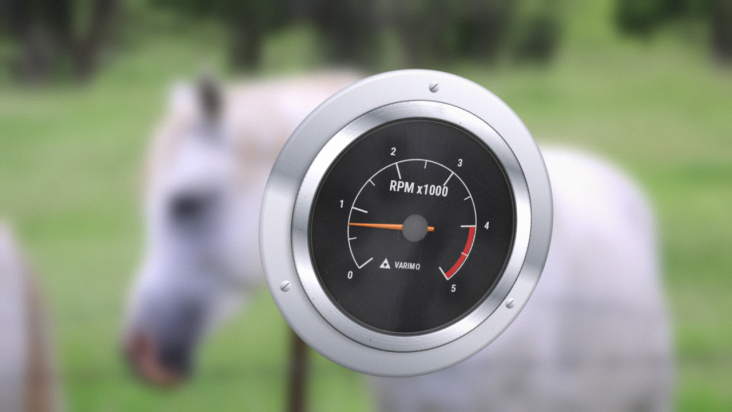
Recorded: 750 rpm
